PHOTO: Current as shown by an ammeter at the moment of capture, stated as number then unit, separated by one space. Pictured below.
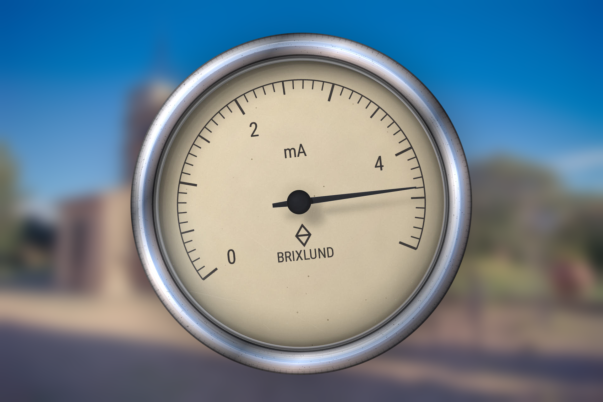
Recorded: 4.4 mA
